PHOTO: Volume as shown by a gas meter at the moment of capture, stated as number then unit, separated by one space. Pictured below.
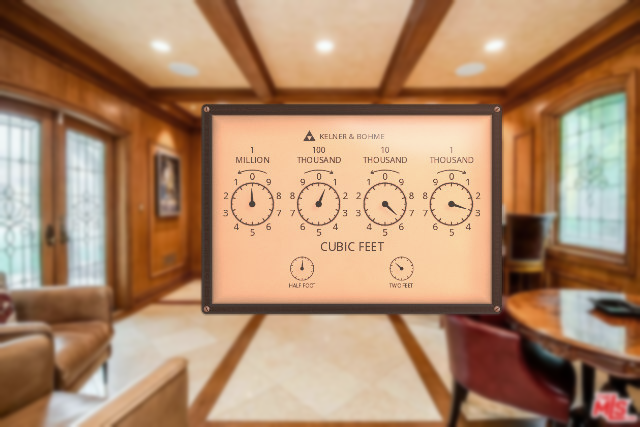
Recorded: 6300 ft³
